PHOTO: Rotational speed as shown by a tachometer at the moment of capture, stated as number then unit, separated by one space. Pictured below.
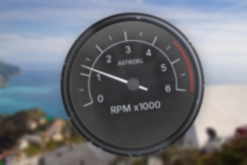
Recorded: 1250 rpm
